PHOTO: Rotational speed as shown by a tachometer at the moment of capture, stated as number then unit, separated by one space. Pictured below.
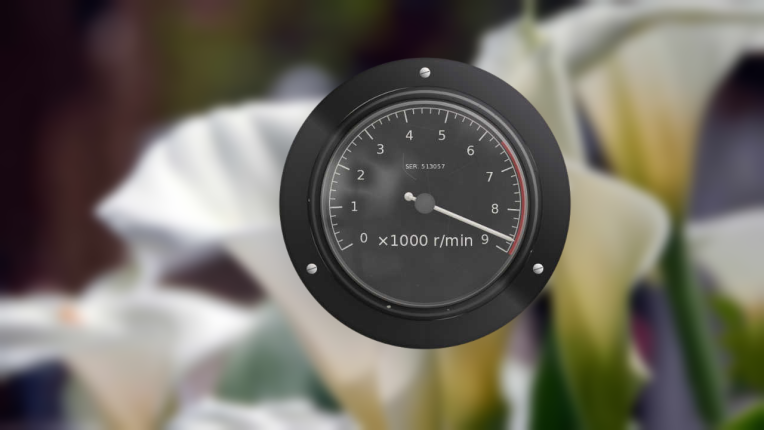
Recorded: 8700 rpm
